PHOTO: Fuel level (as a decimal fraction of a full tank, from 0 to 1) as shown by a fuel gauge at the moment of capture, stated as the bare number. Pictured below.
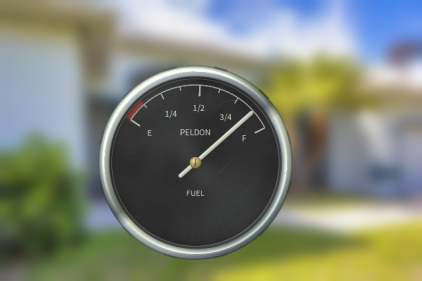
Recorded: 0.875
